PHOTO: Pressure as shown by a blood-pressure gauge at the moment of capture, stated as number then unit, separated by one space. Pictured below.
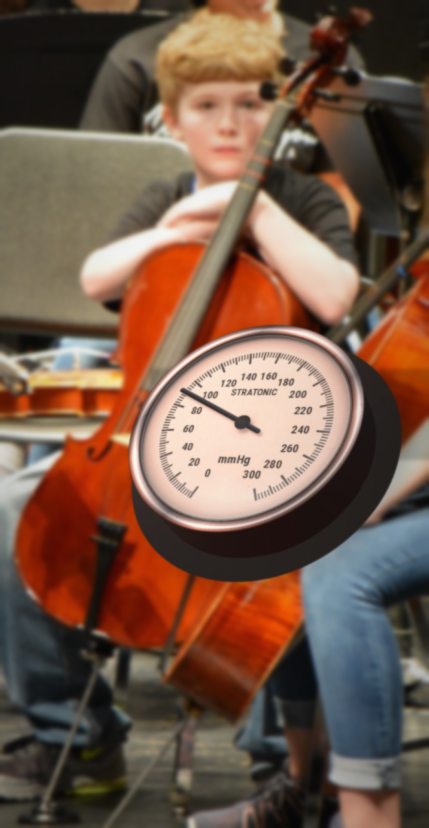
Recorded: 90 mmHg
